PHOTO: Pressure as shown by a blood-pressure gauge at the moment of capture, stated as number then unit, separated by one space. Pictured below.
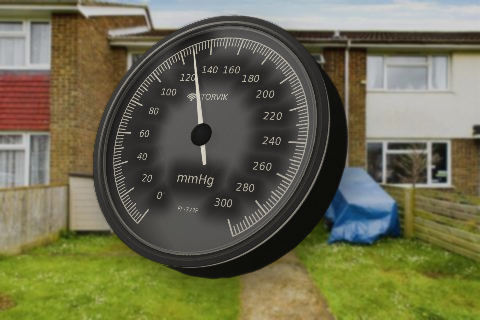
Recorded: 130 mmHg
